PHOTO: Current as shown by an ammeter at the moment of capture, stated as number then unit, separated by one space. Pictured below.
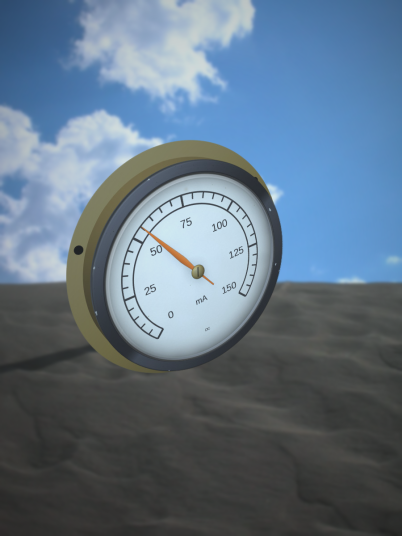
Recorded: 55 mA
